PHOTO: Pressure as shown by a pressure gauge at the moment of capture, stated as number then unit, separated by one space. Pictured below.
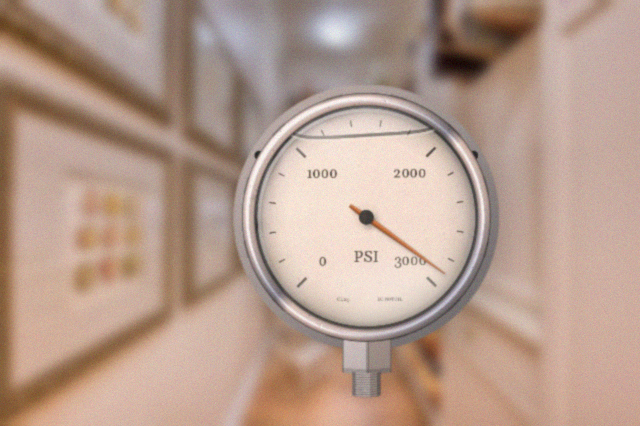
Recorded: 2900 psi
